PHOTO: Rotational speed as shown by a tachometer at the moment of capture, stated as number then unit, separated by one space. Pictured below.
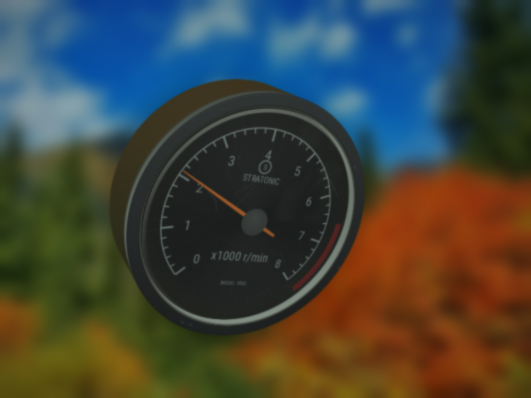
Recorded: 2100 rpm
